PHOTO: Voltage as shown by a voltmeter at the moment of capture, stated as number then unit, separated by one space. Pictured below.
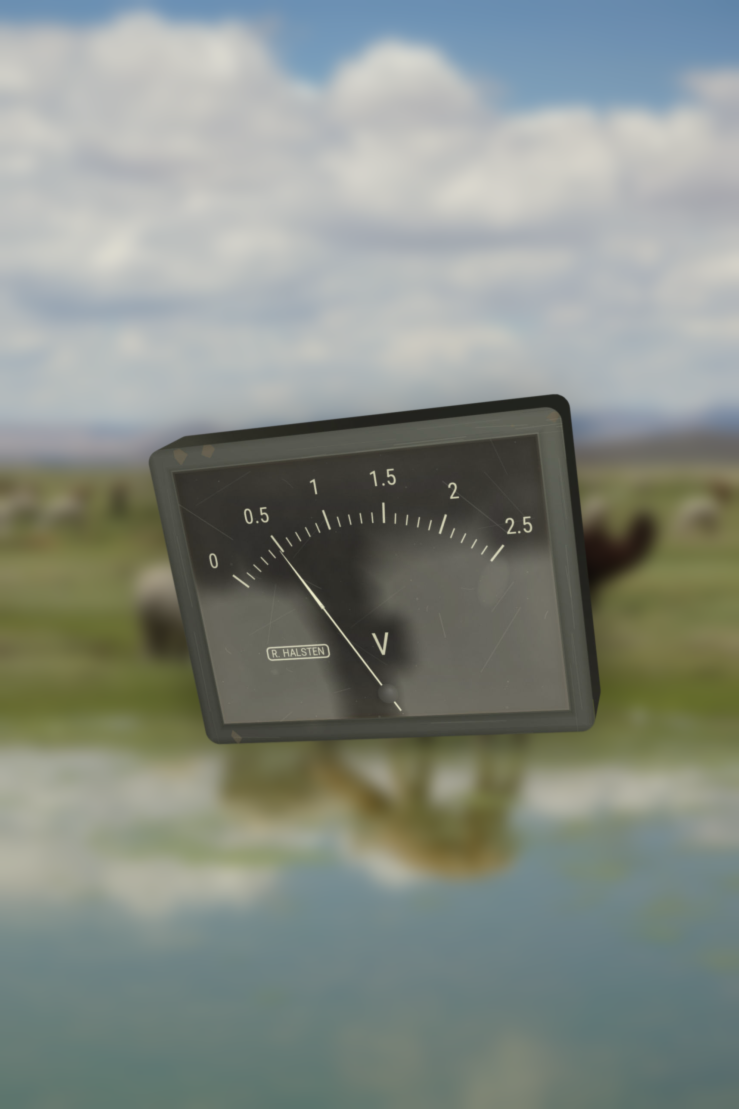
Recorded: 0.5 V
